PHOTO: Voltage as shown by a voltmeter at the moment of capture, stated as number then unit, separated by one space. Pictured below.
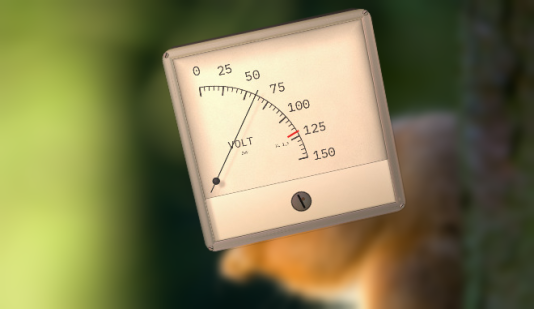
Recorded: 60 V
